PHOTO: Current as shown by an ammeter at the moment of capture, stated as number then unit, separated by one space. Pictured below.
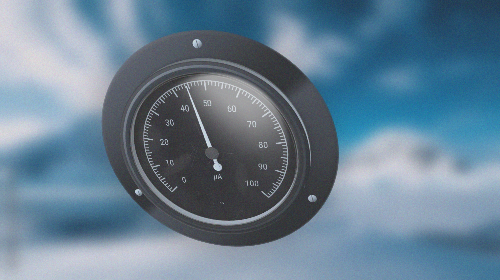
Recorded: 45 µA
